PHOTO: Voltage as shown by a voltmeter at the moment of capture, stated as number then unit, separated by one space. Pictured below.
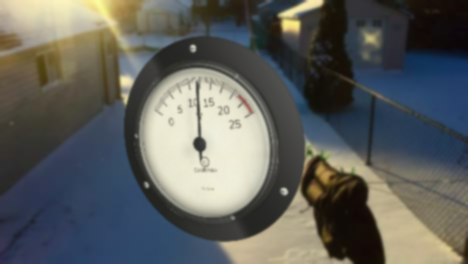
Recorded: 12.5 V
